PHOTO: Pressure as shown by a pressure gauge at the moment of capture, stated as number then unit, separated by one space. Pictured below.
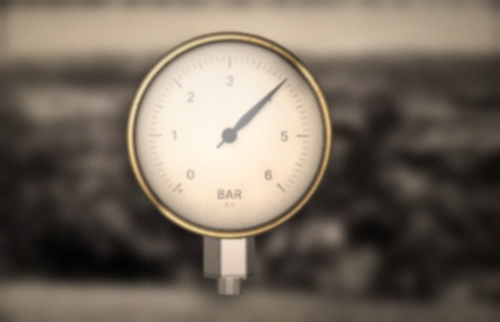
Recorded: 4 bar
